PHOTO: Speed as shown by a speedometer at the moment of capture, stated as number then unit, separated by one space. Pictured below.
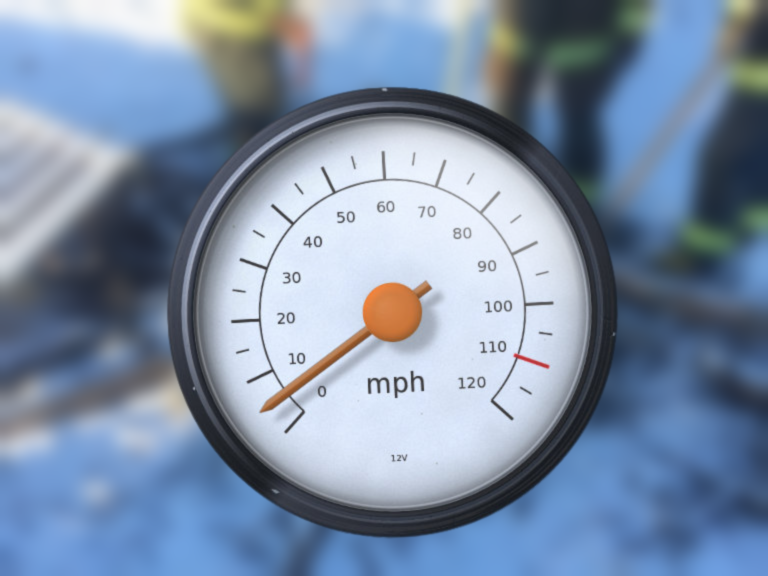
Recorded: 5 mph
